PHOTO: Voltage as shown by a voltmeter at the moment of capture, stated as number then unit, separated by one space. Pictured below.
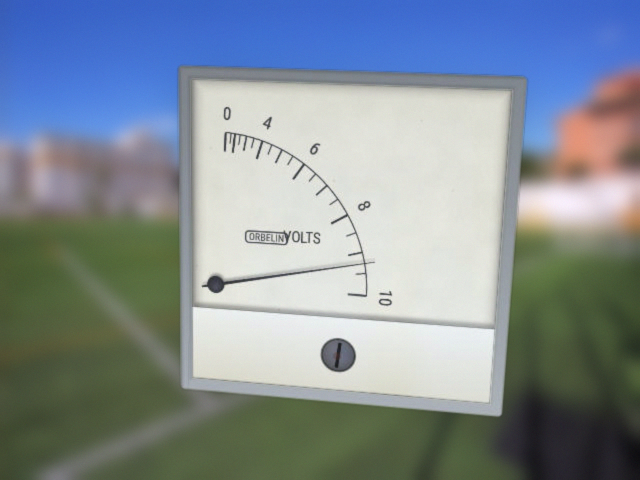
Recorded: 9.25 V
